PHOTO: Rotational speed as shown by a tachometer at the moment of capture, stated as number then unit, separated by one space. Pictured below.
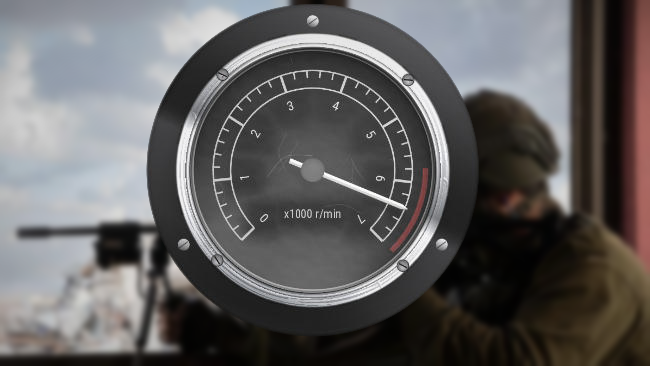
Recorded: 6400 rpm
